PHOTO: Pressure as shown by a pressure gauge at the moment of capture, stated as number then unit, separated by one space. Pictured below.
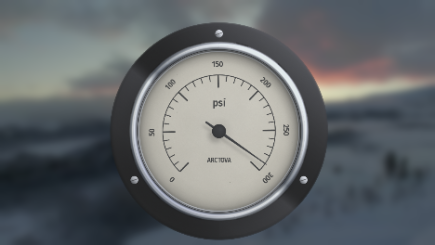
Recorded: 290 psi
